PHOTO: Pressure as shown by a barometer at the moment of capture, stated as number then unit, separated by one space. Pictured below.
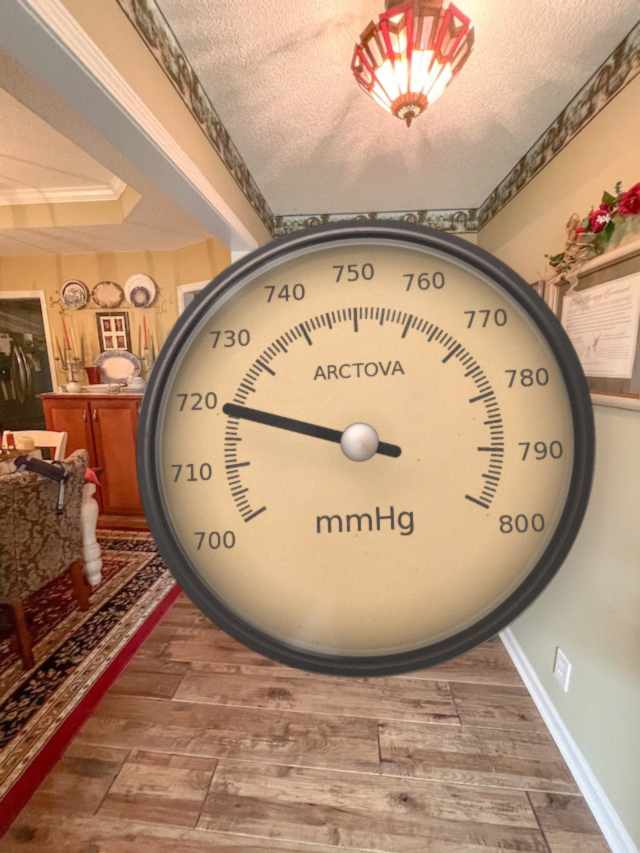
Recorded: 720 mmHg
